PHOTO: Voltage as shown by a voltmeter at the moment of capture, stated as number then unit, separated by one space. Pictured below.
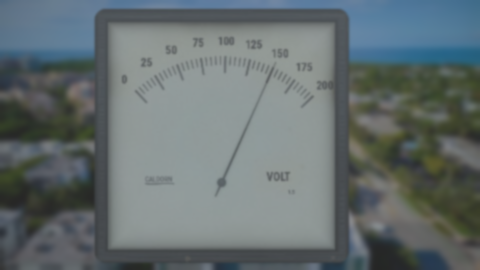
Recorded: 150 V
